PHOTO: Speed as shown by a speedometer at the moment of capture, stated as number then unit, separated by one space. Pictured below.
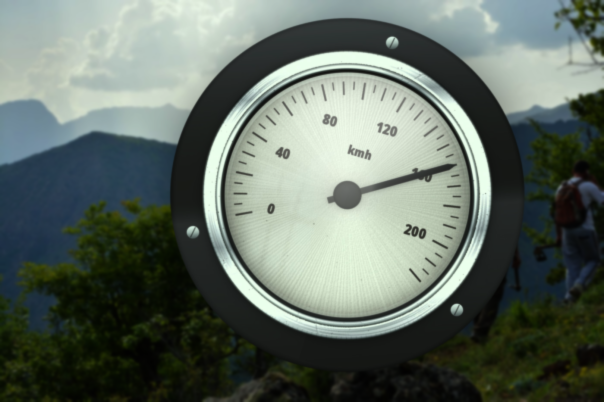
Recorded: 160 km/h
